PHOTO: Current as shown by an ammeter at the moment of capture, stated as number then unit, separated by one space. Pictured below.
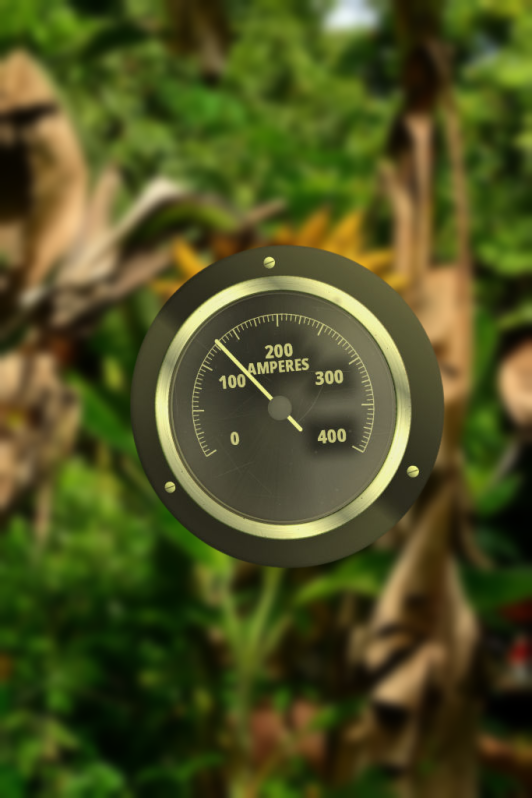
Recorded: 130 A
